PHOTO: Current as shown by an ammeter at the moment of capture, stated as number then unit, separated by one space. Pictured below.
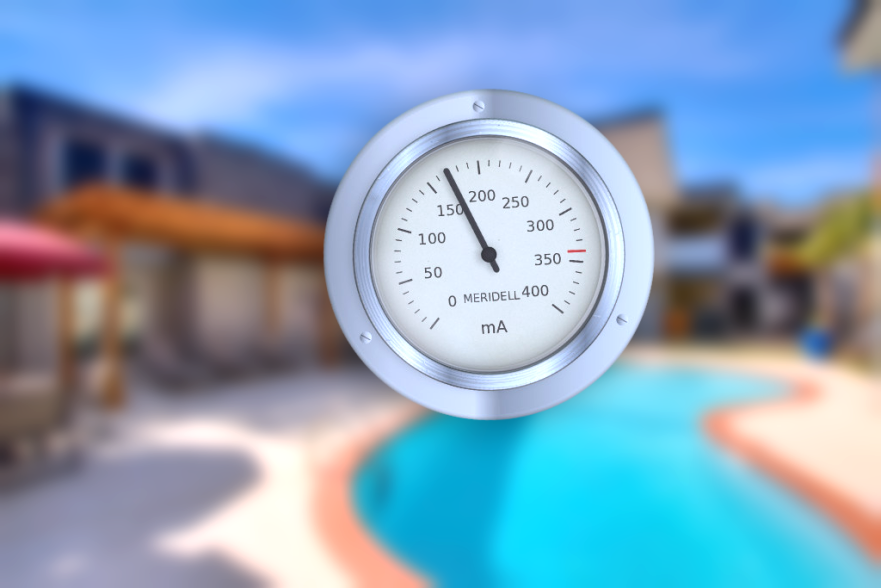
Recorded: 170 mA
